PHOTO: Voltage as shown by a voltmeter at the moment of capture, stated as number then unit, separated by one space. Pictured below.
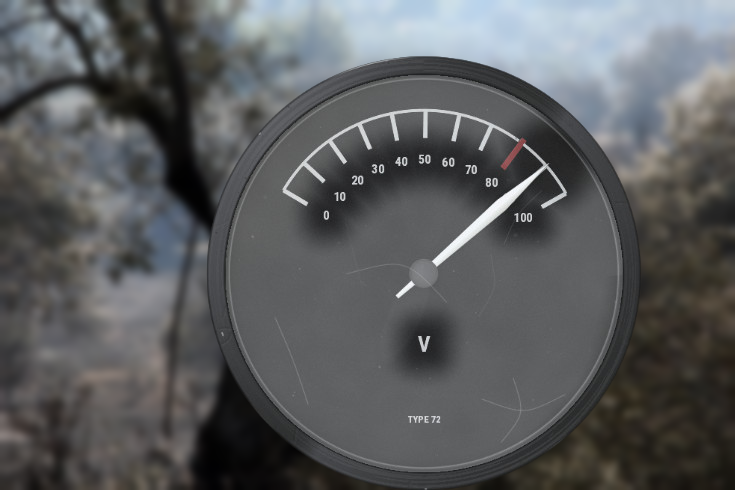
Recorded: 90 V
